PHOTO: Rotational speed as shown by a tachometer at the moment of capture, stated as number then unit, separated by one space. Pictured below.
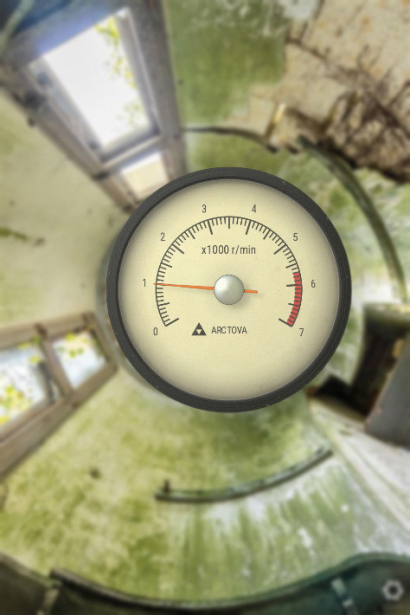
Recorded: 1000 rpm
